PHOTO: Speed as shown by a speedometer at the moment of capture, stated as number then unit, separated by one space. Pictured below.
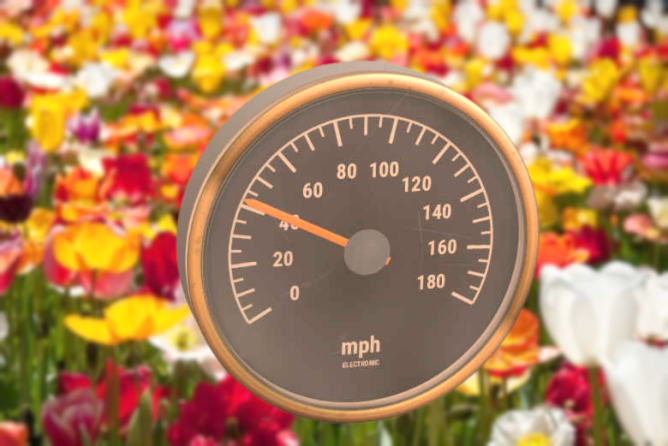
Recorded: 42.5 mph
